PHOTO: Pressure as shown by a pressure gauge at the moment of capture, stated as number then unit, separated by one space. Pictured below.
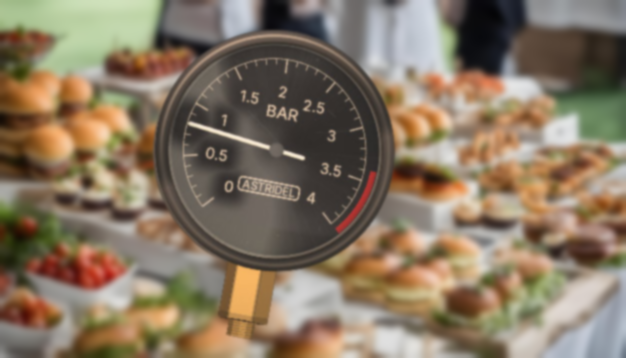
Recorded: 0.8 bar
